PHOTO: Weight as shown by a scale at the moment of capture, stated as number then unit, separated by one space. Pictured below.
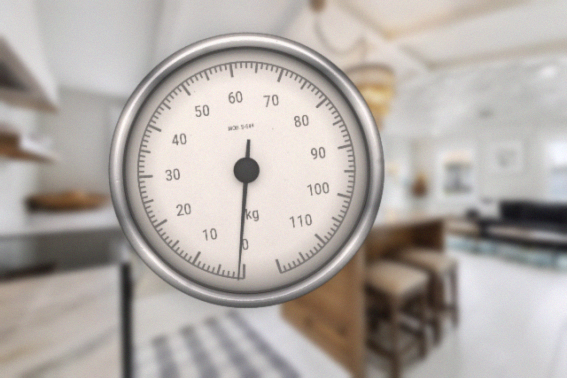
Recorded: 1 kg
